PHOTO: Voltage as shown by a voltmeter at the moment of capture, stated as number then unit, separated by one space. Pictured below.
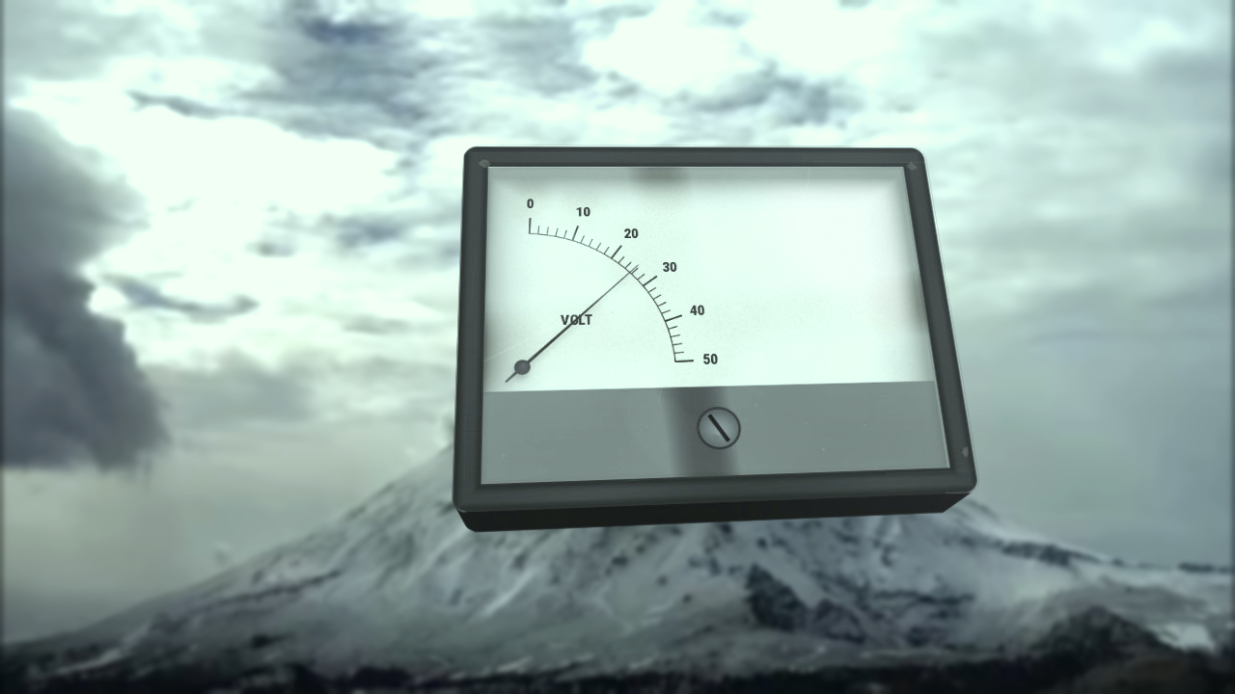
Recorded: 26 V
